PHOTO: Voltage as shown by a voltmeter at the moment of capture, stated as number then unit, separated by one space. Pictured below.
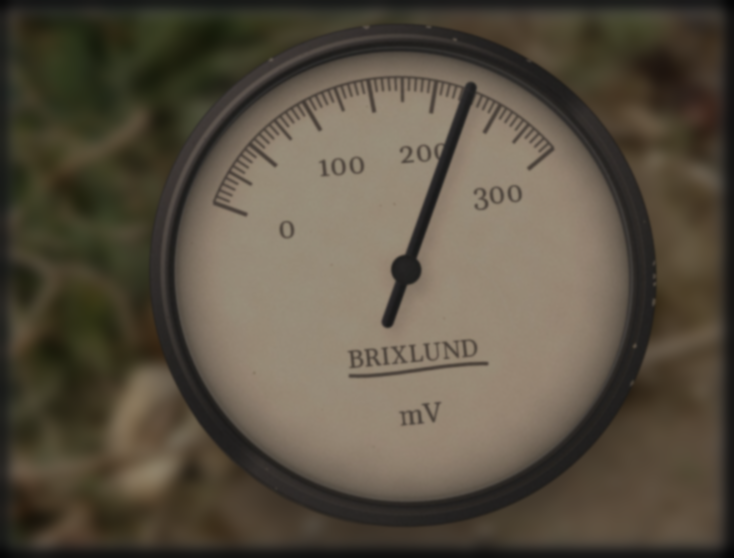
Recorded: 225 mV
